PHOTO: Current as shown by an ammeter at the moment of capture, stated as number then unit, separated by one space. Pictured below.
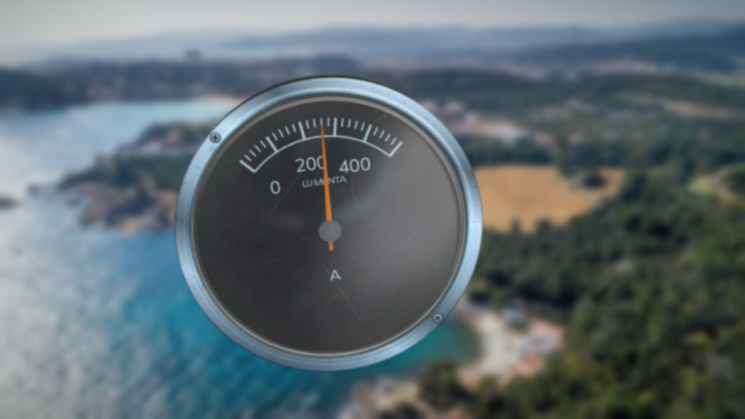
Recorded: 260 A
